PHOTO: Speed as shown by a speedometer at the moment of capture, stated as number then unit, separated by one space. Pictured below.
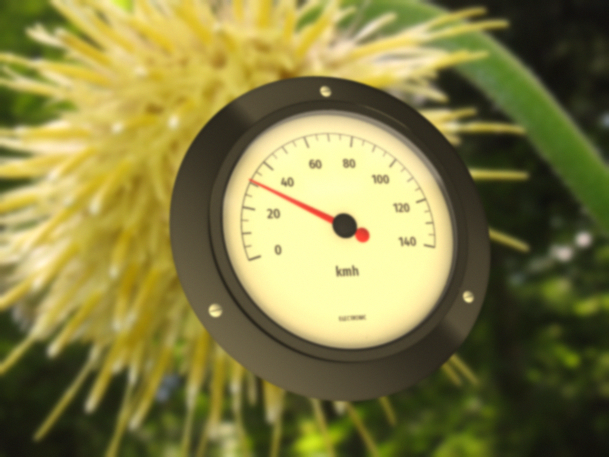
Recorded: 30 km/h
